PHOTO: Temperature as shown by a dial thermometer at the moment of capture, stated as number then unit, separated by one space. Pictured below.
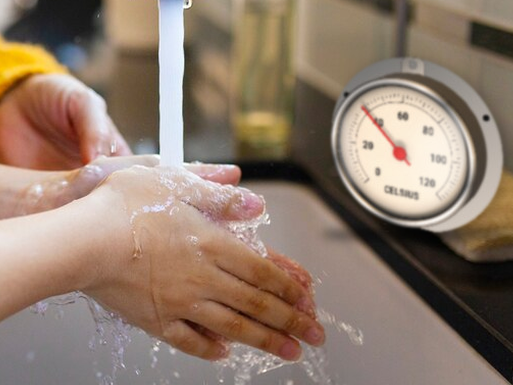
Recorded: 40 °C
